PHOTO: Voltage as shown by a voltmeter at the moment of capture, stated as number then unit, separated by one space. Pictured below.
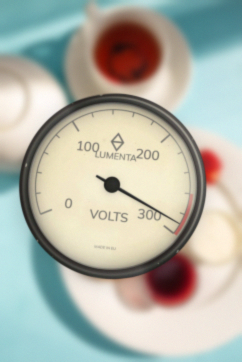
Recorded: 290 V
